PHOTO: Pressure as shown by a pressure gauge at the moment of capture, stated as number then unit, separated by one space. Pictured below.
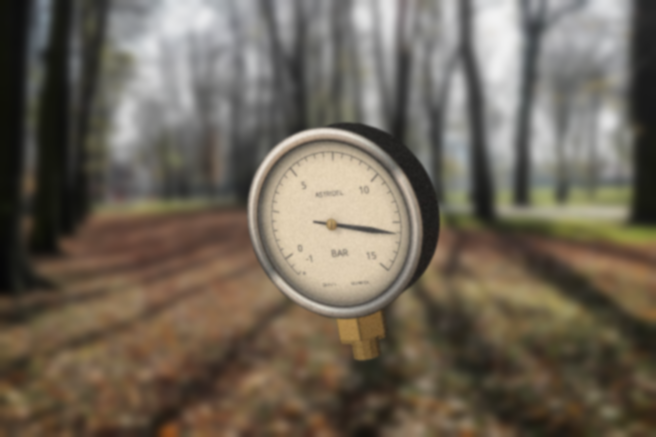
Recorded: 13 bar
